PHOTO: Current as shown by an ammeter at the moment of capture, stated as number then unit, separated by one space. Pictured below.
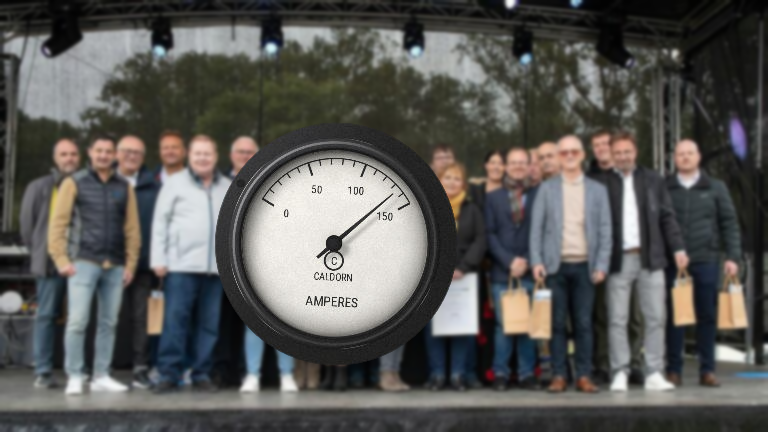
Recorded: 135 A
